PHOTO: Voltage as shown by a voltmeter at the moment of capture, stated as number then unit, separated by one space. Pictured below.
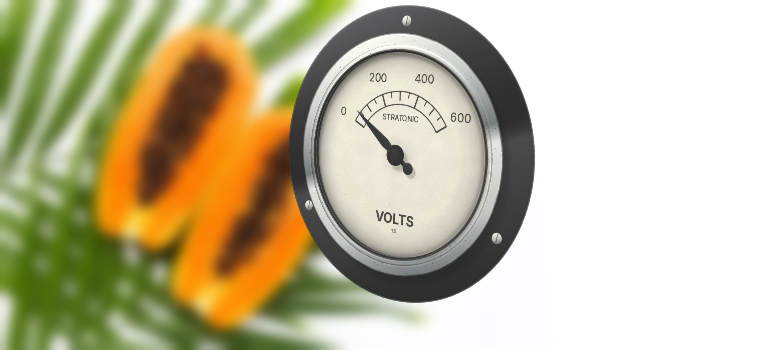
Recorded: 50 V
